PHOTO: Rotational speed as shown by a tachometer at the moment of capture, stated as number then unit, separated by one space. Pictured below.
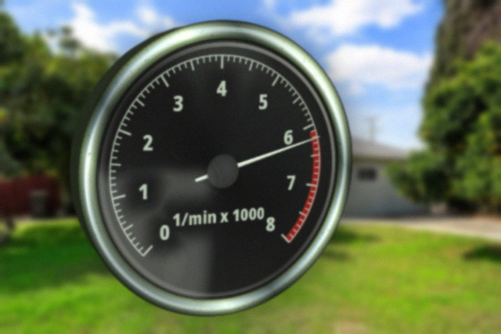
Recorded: 6200 rpm
